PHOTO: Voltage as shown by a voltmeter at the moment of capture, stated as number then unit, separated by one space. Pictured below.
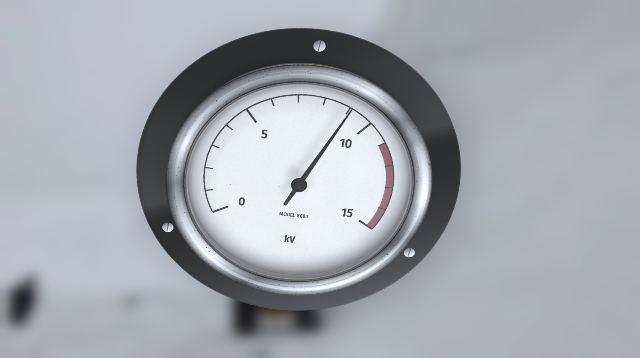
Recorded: 9 kV
